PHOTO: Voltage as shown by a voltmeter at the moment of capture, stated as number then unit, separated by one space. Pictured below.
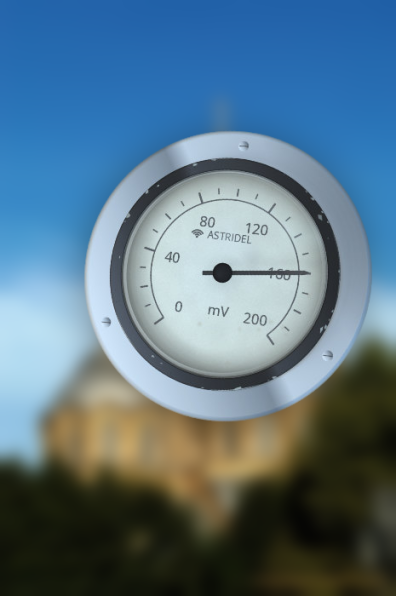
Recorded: 160 mV
